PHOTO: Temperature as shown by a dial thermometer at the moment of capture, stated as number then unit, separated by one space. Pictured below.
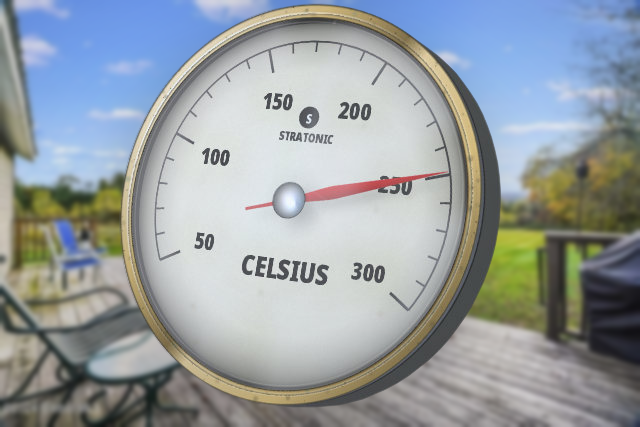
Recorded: 250 °C
